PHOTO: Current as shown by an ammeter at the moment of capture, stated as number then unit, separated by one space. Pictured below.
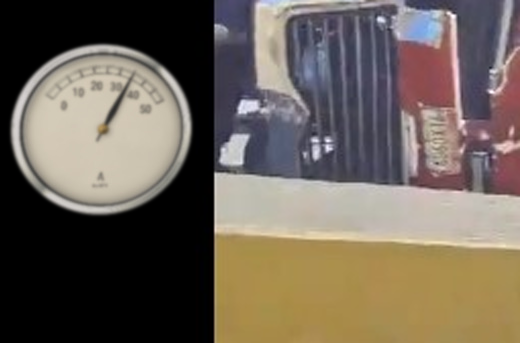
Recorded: 35 A
